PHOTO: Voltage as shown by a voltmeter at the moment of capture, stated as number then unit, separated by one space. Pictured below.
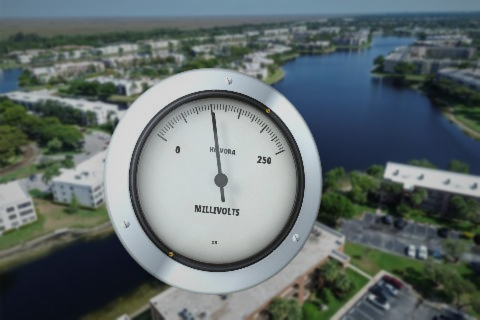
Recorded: 100 mV
